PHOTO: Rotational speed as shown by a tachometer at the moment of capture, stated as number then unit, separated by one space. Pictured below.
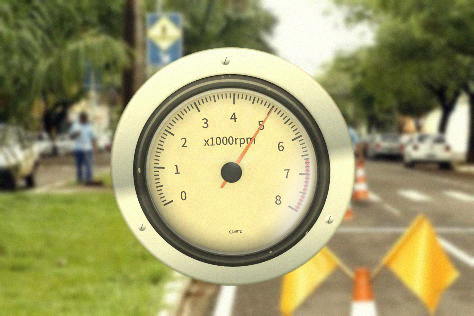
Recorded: 5000 rpm
